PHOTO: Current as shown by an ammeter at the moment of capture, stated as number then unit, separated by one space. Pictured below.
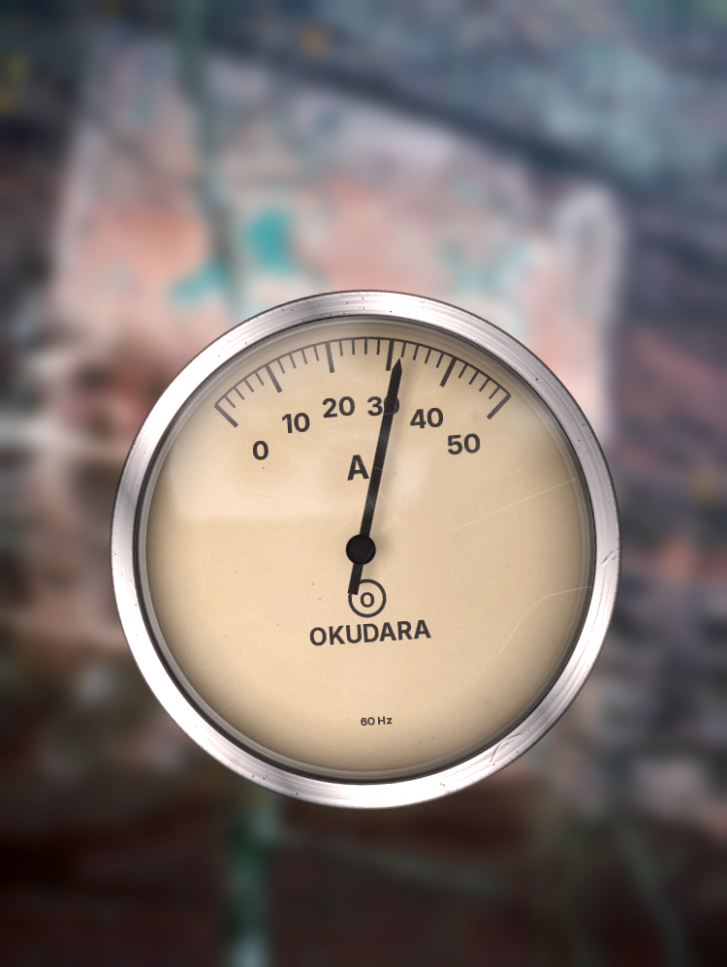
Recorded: 32 A
